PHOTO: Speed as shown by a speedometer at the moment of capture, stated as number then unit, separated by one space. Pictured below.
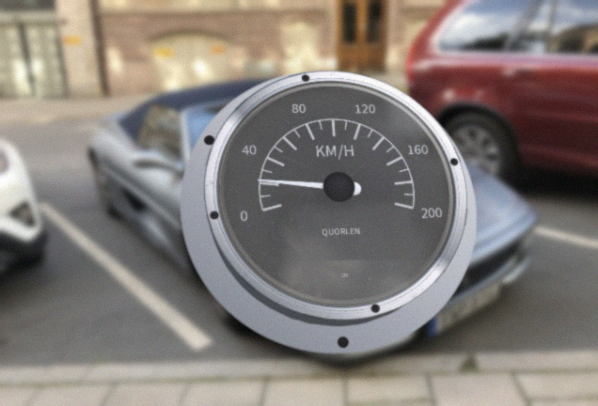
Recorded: 20 km/h
